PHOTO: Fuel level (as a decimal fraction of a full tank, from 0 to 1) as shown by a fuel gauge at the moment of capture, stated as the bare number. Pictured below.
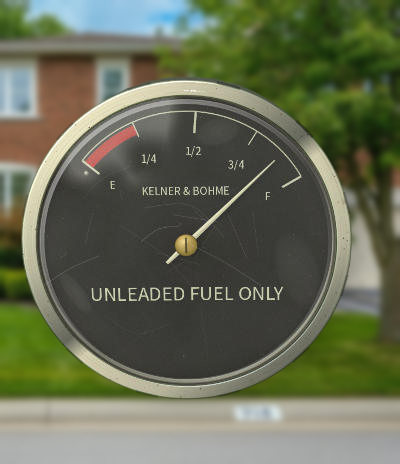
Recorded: 0.875
